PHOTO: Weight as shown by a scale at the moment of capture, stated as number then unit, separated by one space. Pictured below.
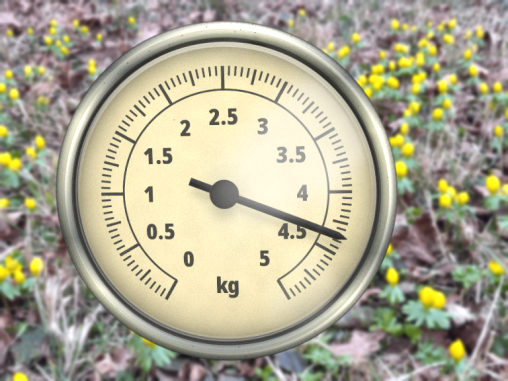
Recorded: 4.35 kg
